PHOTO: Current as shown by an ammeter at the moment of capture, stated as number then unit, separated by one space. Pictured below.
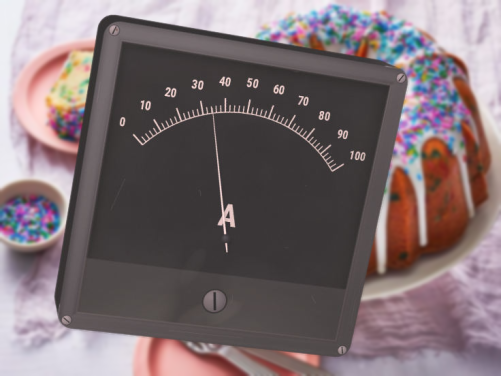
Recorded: 34 A
